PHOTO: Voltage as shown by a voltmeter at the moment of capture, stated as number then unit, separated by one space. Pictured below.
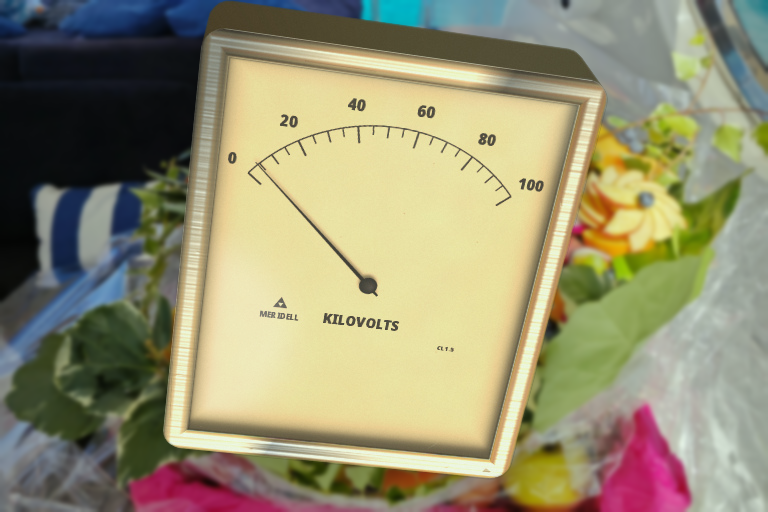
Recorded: 5 kV
